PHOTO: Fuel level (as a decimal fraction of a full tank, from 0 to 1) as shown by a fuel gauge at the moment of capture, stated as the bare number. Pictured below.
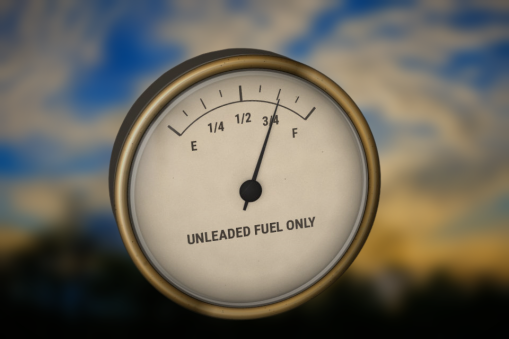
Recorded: 0.75
